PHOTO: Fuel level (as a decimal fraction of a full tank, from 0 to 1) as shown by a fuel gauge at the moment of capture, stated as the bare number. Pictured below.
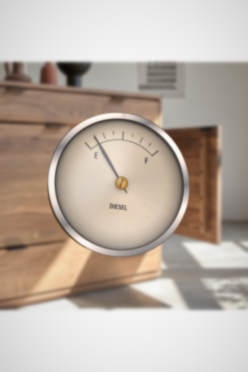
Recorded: 0.125
